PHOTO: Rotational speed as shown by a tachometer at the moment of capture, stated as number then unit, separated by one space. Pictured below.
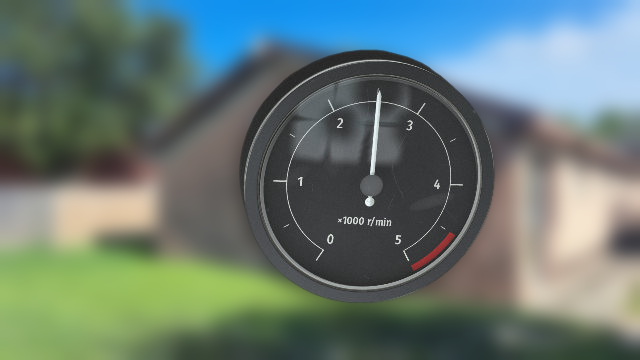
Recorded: 2500 rpm
